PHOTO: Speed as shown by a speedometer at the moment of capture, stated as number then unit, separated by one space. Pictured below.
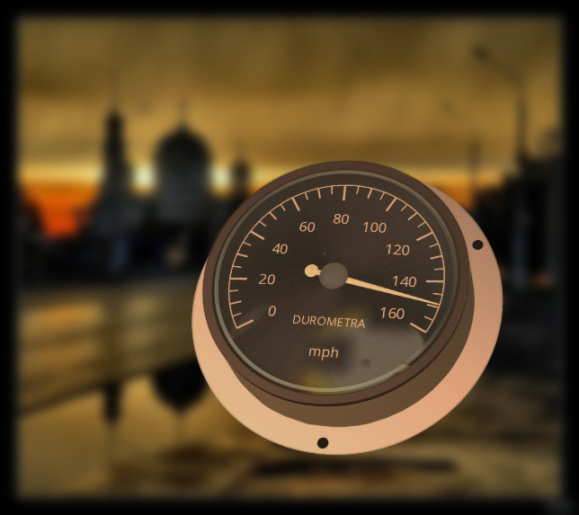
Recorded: 150 mph
